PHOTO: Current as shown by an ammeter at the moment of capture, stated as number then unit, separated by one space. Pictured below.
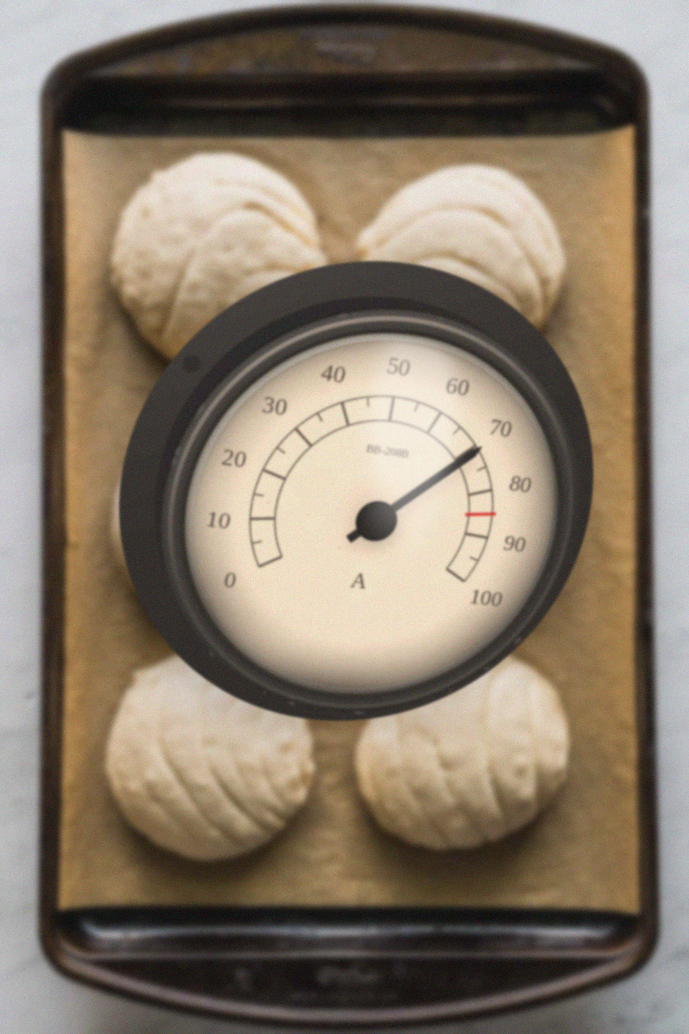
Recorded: 70 A
